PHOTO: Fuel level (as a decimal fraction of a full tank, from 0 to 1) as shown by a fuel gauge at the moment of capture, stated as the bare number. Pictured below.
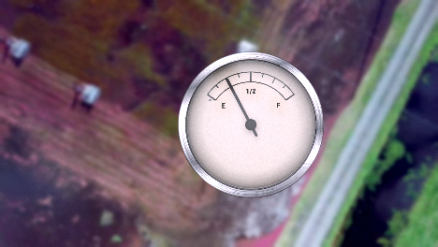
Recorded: 0.25
